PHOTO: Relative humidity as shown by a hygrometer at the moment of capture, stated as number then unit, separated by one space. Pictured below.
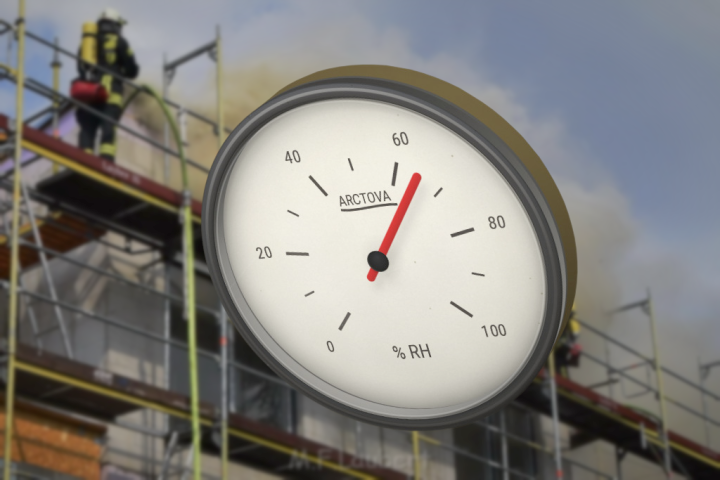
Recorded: 65 %
